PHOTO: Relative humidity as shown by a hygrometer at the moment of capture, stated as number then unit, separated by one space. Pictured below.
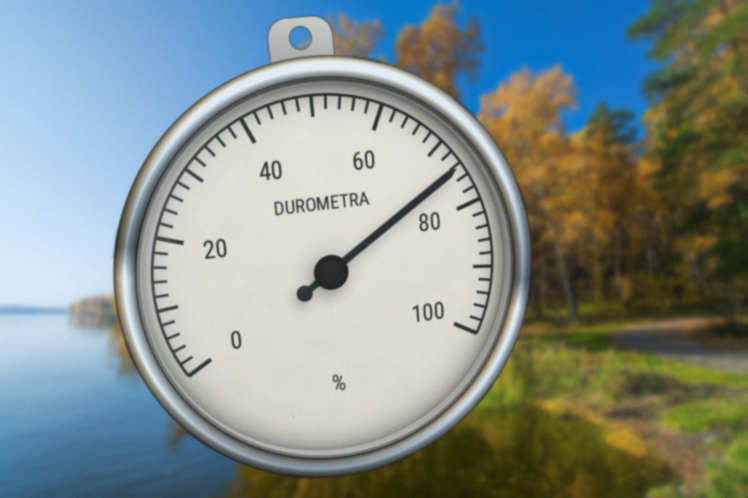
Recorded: 74 %
